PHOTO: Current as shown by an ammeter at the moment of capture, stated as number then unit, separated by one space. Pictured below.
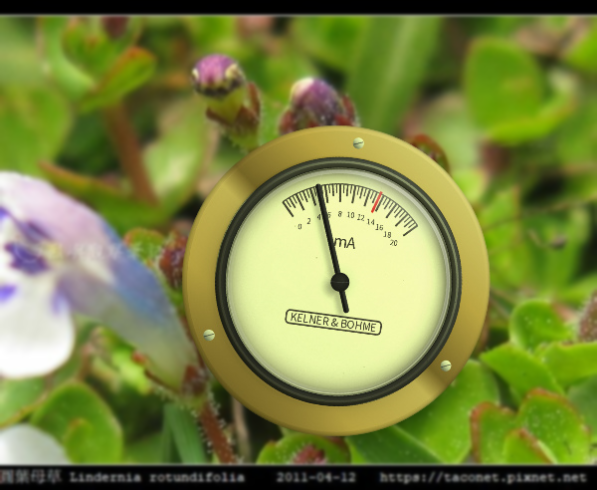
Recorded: 5 mA
